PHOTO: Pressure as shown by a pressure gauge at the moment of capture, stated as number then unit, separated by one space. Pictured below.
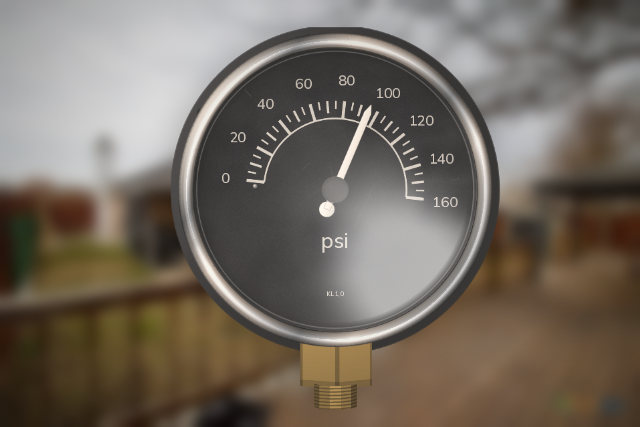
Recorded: 95 psi
